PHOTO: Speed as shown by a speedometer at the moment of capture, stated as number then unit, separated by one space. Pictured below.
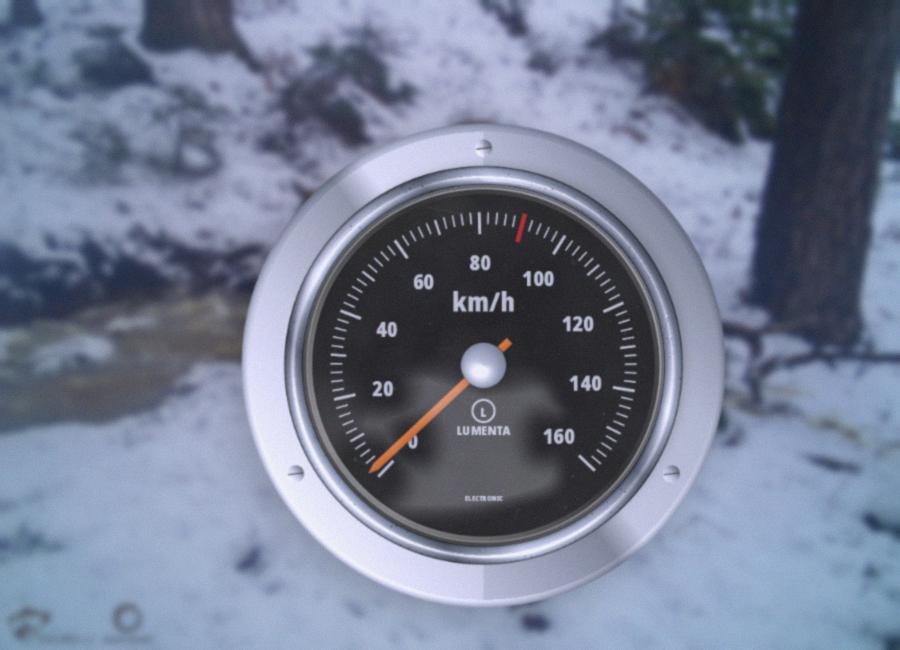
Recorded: 2 km/h
